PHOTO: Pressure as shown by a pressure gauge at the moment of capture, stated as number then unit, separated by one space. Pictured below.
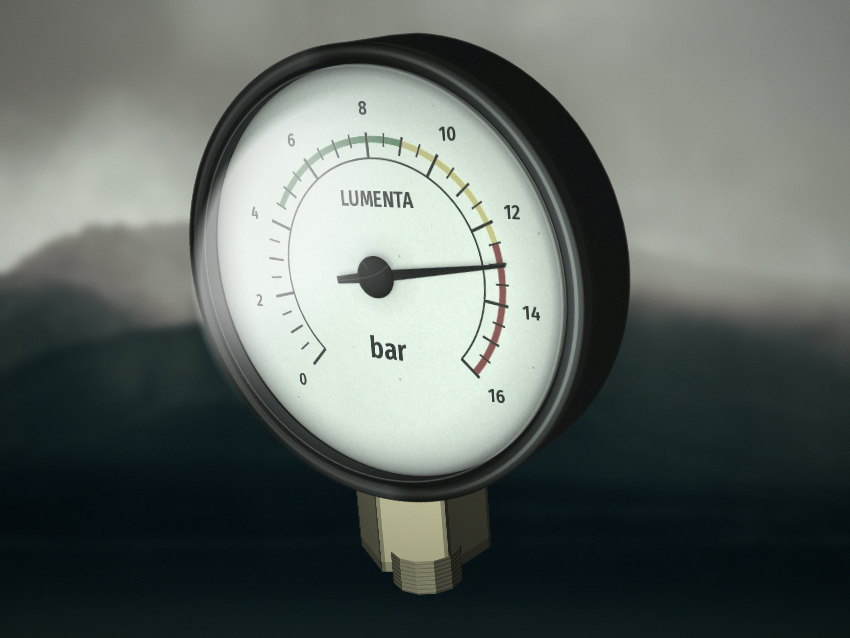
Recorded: 13 bar
